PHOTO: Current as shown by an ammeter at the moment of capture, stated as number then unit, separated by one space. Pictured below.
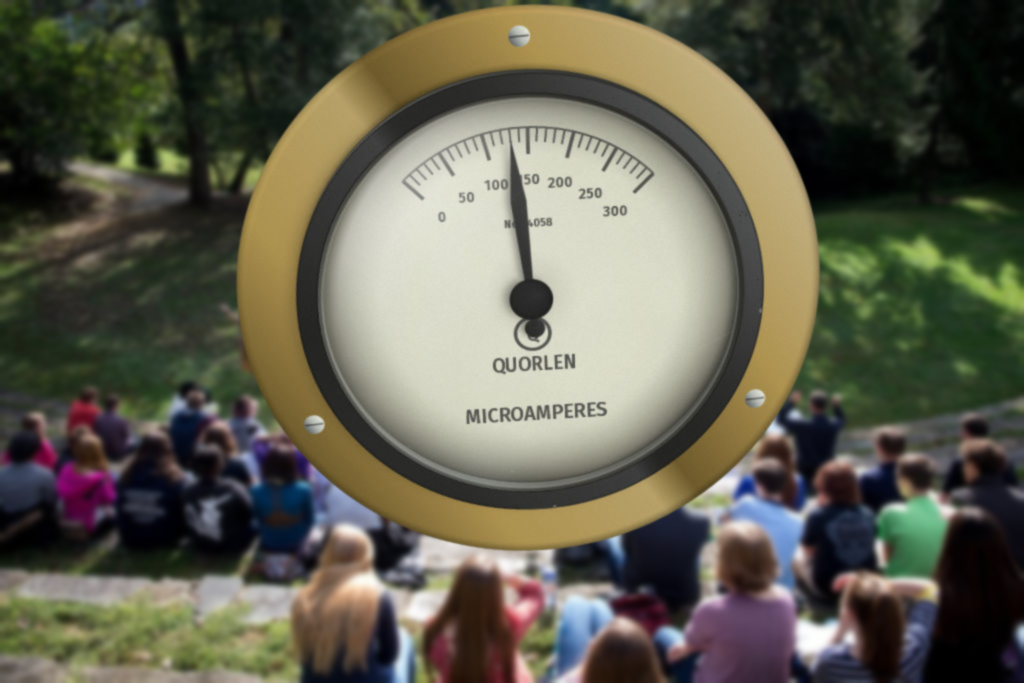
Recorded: 130 µA
